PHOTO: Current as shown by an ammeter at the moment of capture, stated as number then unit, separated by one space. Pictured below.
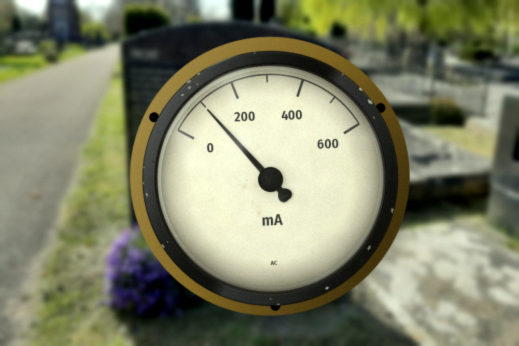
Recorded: 100 mA
